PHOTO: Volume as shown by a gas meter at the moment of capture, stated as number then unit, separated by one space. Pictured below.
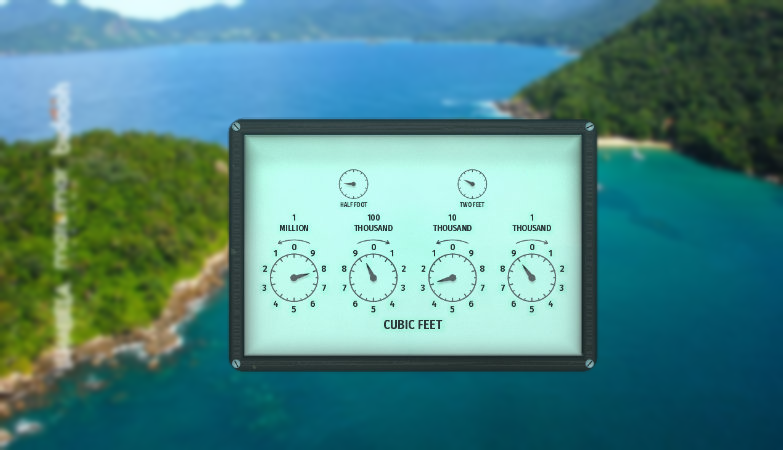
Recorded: 792900 ft³
